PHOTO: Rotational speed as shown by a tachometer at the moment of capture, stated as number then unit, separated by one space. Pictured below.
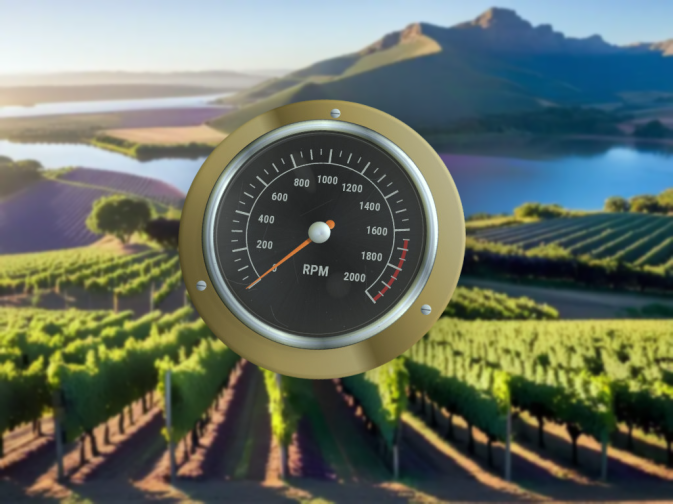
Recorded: 0 rpm
